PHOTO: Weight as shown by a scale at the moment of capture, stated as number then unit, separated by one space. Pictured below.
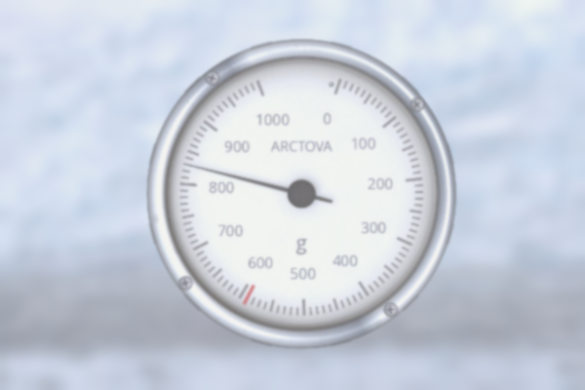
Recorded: 830 g
